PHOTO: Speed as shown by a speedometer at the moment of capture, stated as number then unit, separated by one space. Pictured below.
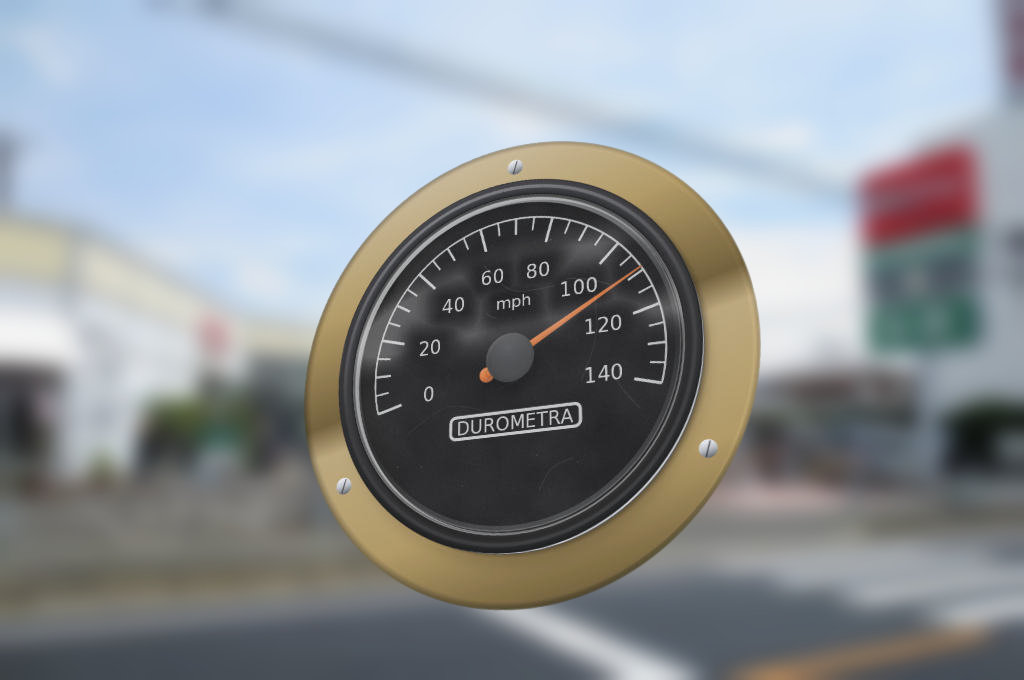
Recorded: 110 mph
